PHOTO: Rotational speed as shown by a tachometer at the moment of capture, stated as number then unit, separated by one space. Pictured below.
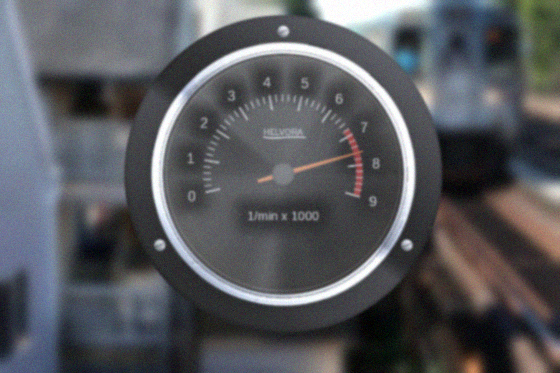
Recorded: 7600 rpm
